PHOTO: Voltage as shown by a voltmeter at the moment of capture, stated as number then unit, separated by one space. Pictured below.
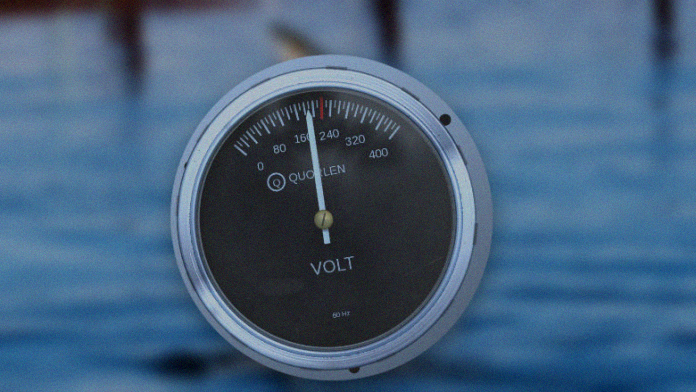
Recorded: 190 V
